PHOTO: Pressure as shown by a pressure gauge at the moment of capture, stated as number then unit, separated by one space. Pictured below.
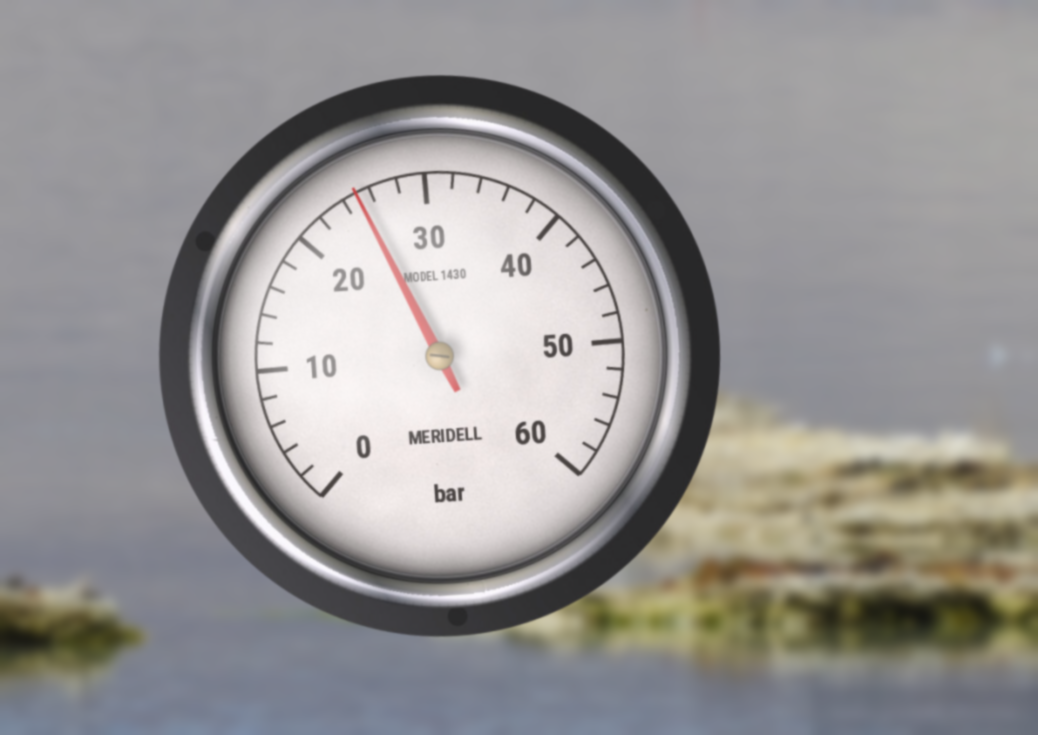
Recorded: 25 bar
